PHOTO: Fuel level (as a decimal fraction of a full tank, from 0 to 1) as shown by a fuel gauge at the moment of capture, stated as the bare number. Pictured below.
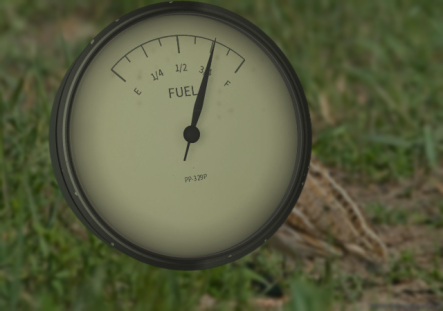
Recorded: 0.75
